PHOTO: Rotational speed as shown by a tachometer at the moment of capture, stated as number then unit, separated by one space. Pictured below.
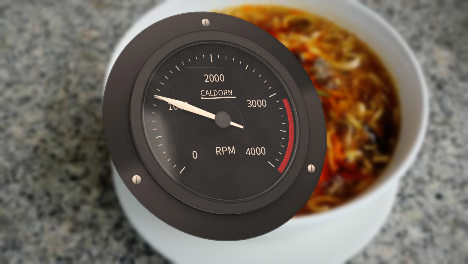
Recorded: 1000 rpm
